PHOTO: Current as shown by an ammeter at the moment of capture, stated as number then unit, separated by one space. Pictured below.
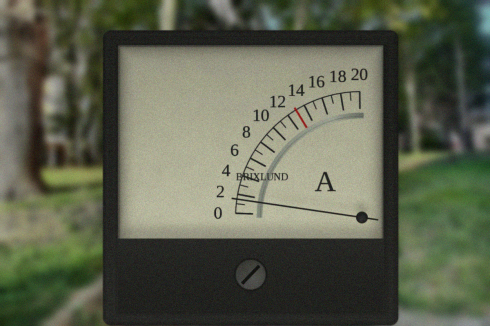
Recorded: 1.5 A
